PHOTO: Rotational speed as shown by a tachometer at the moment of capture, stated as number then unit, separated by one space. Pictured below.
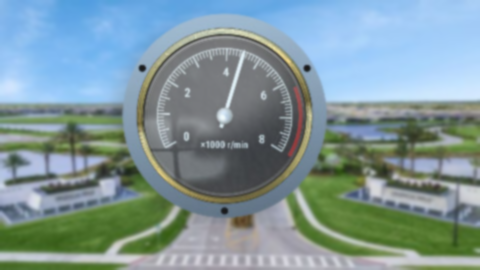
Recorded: 4500 rpm
